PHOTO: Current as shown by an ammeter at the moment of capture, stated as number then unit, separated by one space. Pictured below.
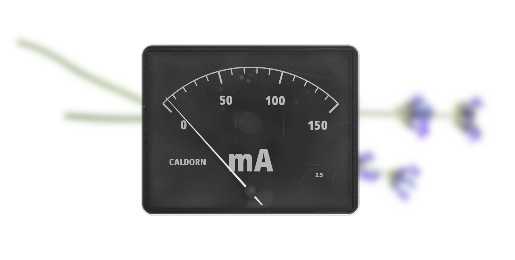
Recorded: 5 mA
